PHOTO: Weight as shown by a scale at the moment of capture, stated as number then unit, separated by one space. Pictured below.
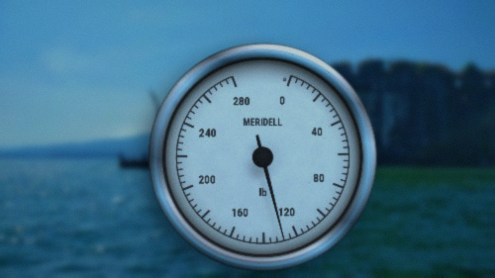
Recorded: 128 lb
